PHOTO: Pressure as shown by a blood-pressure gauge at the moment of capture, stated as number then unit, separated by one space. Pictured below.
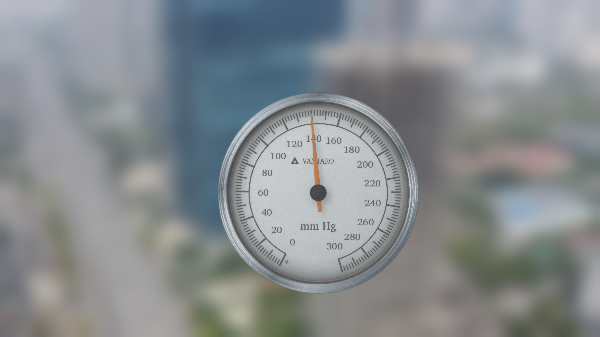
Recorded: 140 mmHg
